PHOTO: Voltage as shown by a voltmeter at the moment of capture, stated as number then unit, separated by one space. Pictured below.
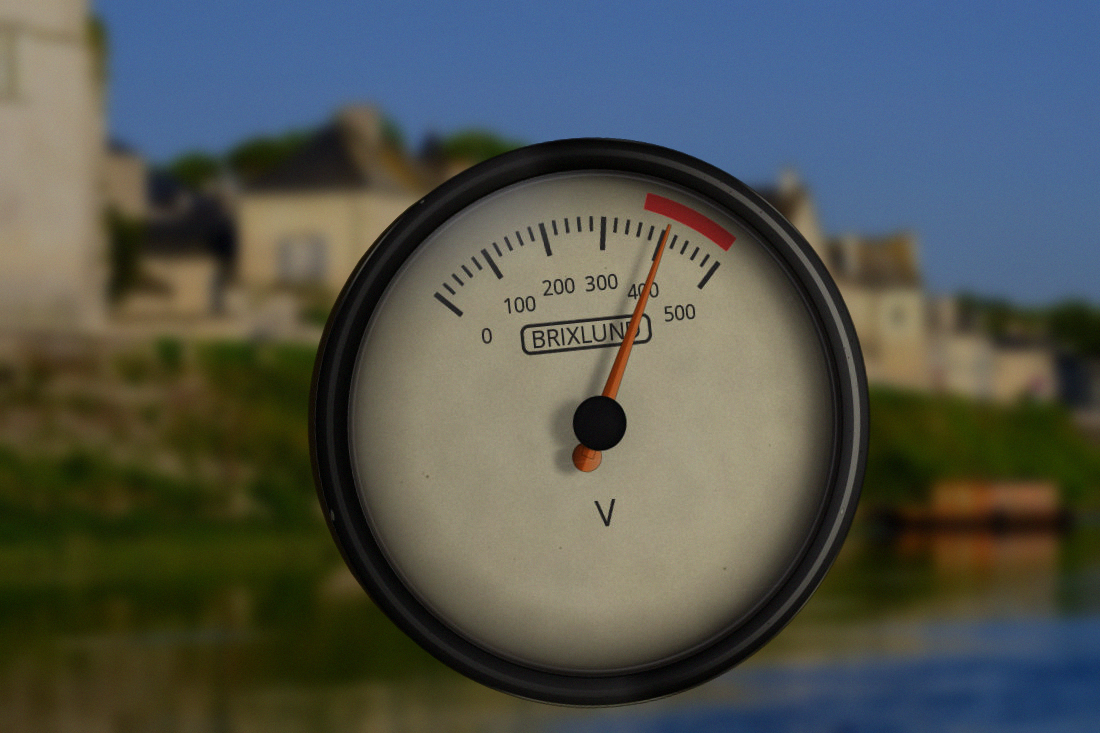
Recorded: 400 V
